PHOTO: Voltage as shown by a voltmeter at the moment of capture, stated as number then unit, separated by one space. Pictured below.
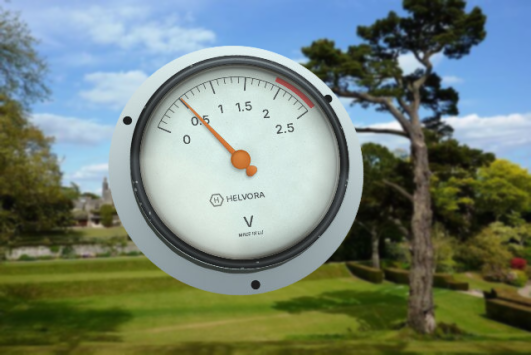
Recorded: 0.5 V
